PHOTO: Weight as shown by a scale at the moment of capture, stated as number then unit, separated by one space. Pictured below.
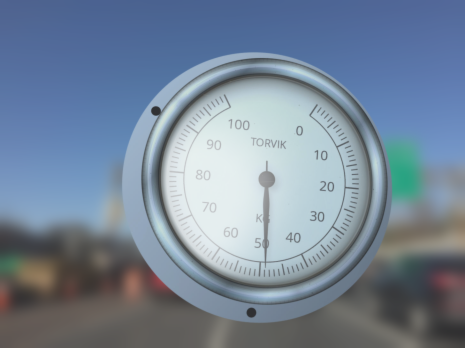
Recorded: 49 kg
